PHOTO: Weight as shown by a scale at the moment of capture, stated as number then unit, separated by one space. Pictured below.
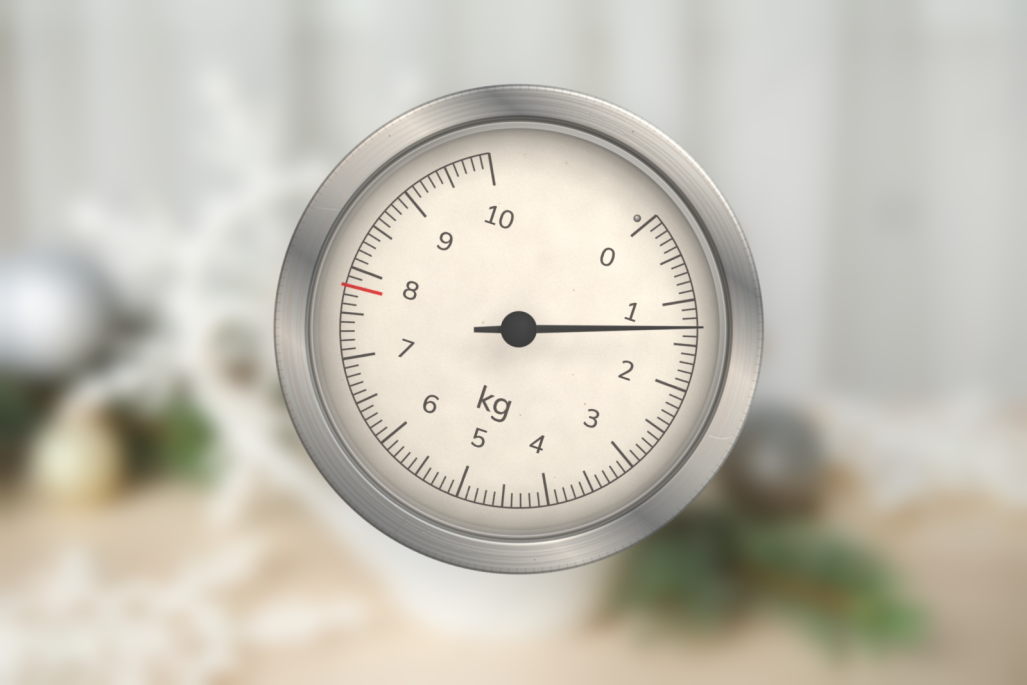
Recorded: 1.3 kg
